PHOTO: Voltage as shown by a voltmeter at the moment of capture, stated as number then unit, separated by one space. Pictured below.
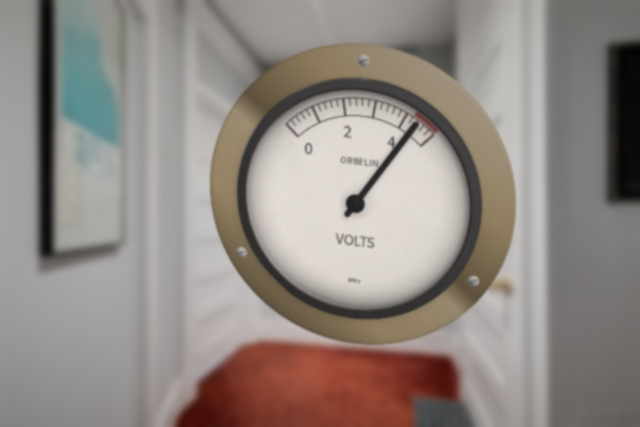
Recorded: 4.4 V
